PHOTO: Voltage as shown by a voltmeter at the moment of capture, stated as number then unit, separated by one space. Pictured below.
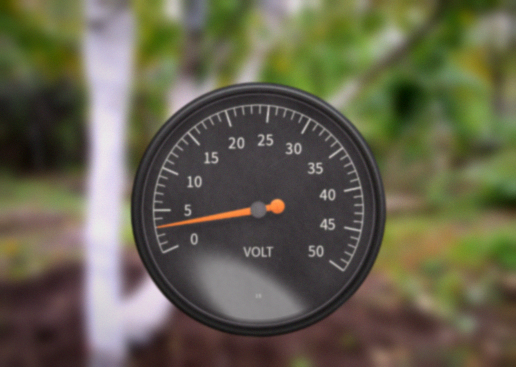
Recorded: 3 V
